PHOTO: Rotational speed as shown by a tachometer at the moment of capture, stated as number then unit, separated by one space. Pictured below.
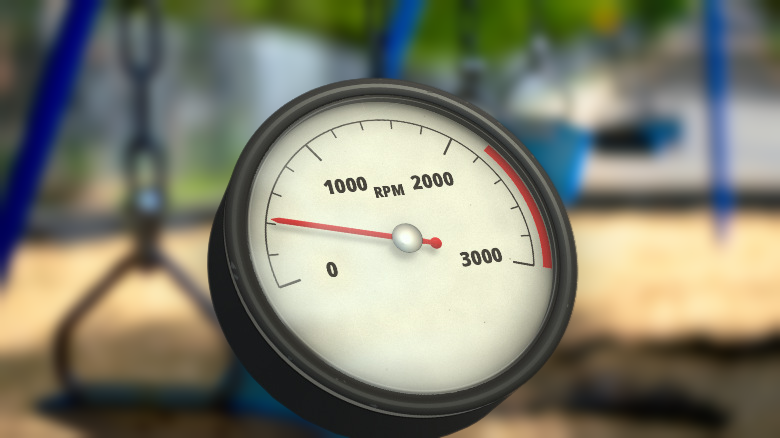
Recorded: 400 rpm
